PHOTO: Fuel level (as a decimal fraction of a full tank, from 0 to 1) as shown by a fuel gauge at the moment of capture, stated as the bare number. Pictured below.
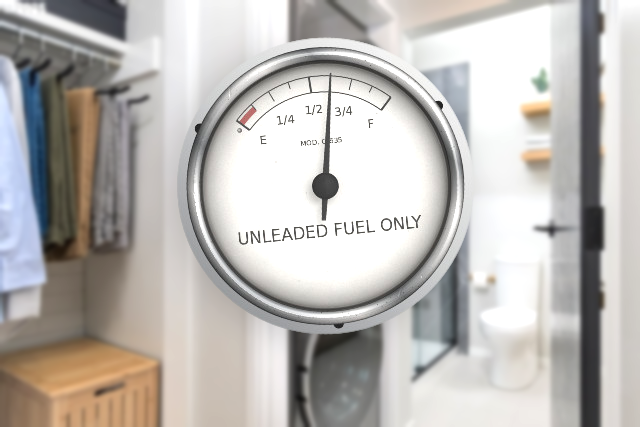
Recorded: 0.625
